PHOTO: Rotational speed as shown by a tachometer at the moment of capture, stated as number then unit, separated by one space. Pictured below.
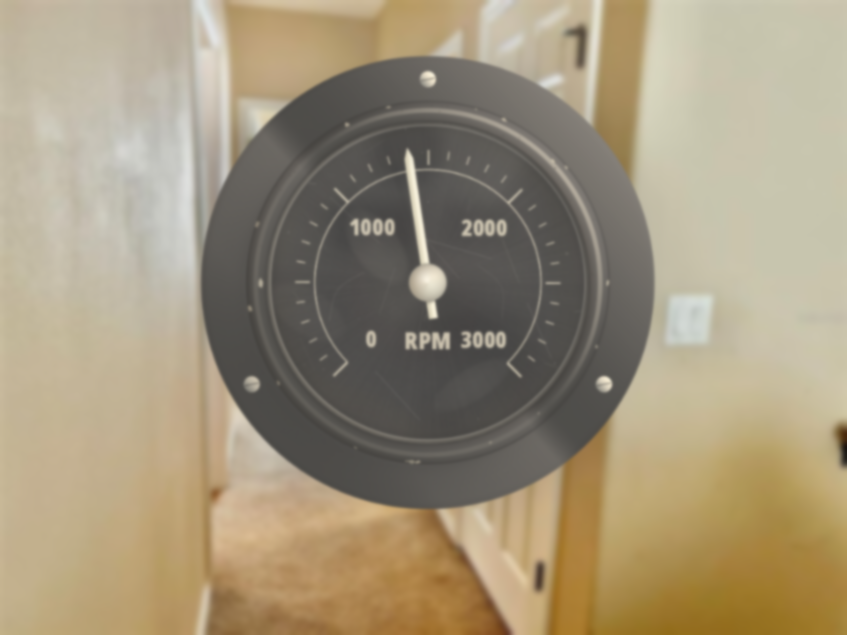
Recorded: 1400 rpm
